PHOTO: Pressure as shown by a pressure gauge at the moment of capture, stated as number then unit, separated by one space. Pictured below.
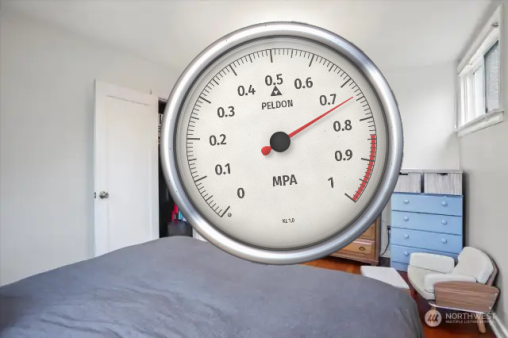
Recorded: 0.74 MPa
